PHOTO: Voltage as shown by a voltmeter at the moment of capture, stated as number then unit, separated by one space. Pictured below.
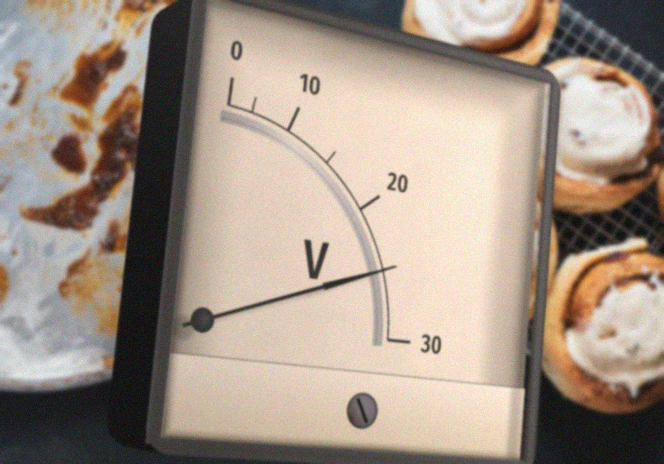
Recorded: 25 V
